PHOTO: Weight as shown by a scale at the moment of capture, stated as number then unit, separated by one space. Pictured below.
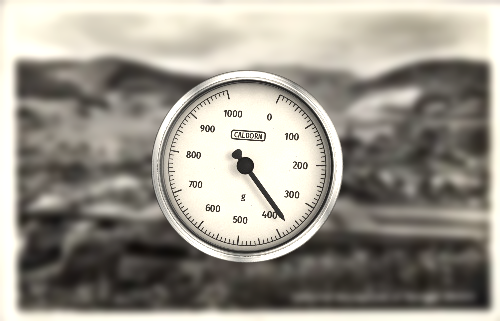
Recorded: 370 g
